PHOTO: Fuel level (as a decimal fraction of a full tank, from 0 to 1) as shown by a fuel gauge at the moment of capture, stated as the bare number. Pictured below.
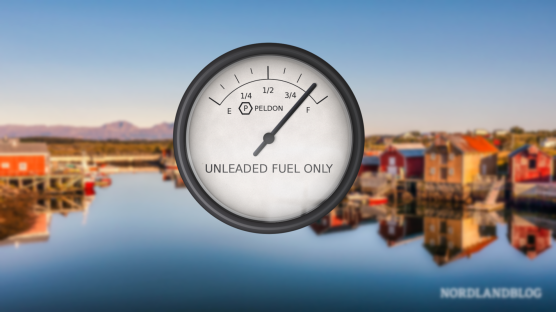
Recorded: 0.875
